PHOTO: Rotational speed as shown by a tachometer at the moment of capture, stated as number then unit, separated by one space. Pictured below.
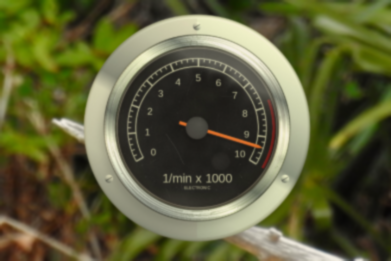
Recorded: 9400 rpm
